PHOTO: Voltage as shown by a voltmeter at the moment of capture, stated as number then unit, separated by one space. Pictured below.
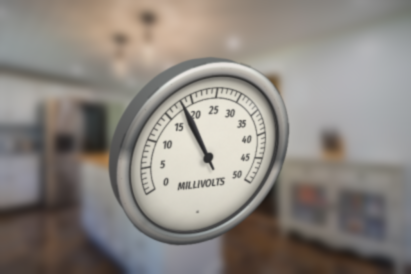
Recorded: 18 mV
